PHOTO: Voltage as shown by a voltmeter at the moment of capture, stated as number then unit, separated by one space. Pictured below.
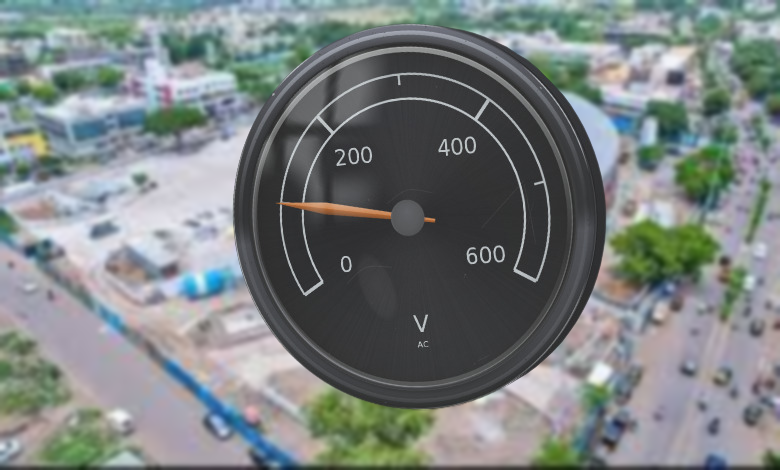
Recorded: 100 V
